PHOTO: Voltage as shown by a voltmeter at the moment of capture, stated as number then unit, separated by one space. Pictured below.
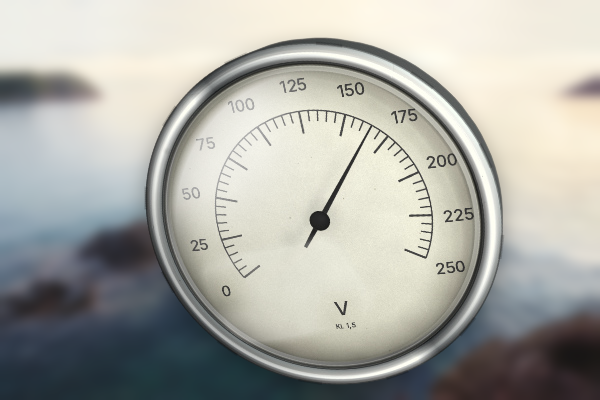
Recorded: 165 V
